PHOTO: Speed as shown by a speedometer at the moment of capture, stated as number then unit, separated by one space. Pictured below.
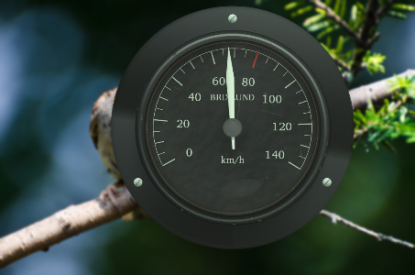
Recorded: 67.5 km/h
